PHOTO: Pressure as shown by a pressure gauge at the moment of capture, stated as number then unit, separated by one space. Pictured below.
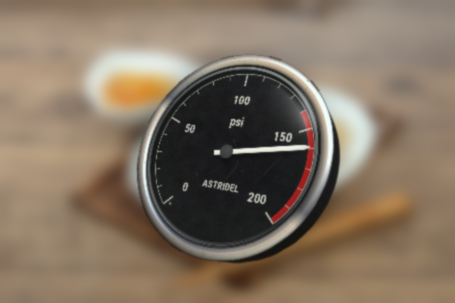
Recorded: 160 psi
